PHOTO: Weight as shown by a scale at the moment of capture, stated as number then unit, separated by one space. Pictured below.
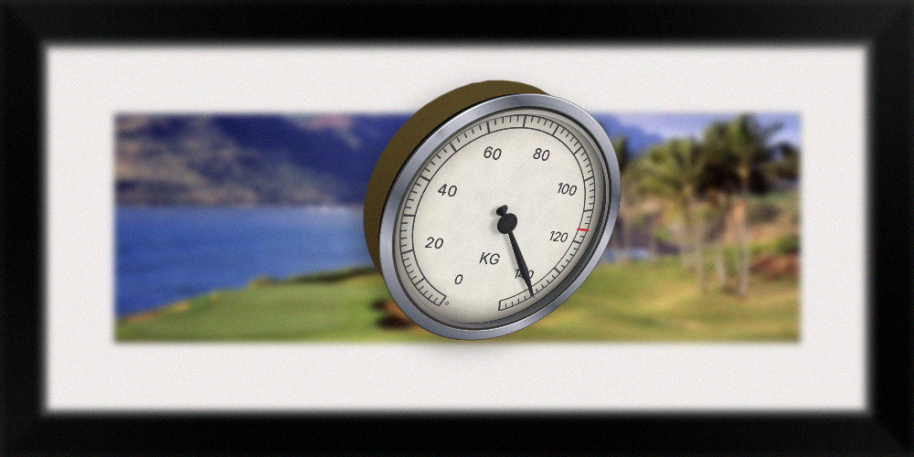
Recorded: 140 kg
